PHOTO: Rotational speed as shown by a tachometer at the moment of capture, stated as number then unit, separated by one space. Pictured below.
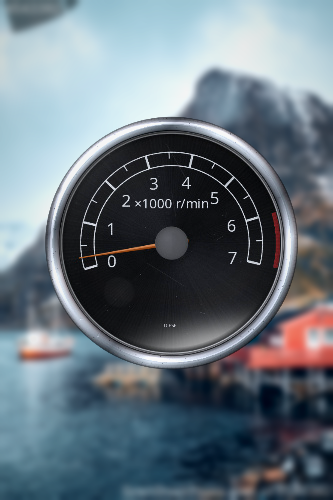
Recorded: 250 rpm
